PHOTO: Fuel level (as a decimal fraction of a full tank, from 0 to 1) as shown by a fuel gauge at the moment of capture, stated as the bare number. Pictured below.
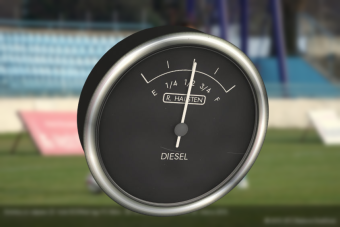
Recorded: 0.5
